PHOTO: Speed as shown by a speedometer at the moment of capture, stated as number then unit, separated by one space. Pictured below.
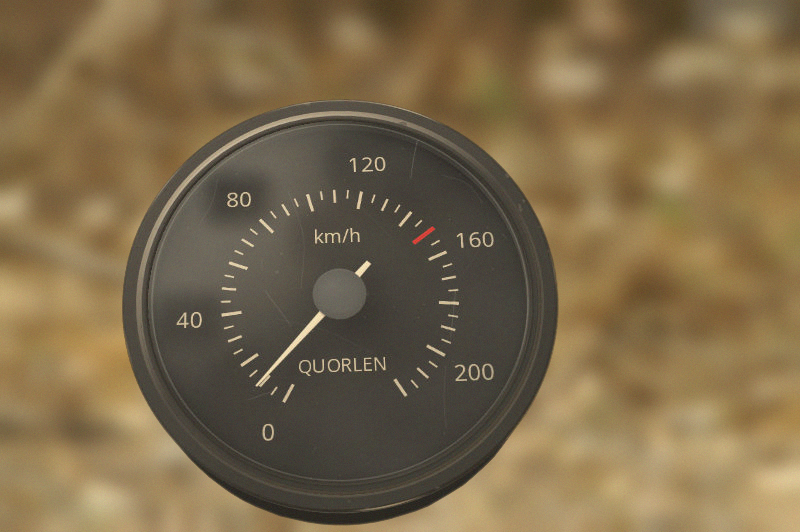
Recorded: 10 km/h
